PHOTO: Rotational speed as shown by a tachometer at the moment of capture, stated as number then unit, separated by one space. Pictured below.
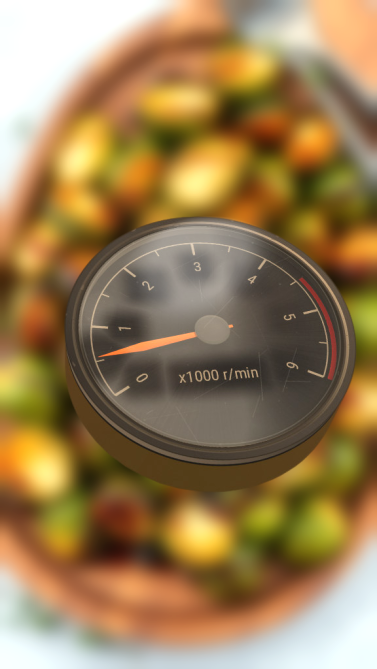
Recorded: 500 rpm
